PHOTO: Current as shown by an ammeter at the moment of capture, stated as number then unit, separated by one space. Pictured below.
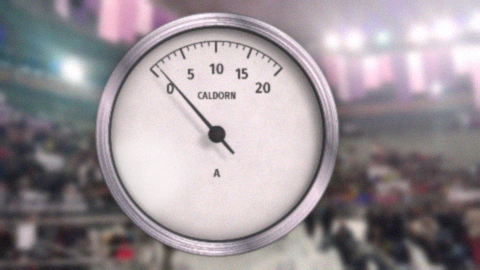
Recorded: 1 A
